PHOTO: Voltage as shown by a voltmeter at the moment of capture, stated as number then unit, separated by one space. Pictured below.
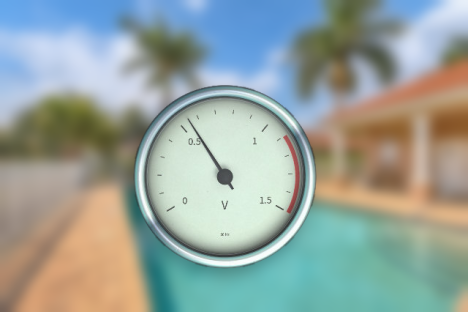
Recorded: 0.55 V
